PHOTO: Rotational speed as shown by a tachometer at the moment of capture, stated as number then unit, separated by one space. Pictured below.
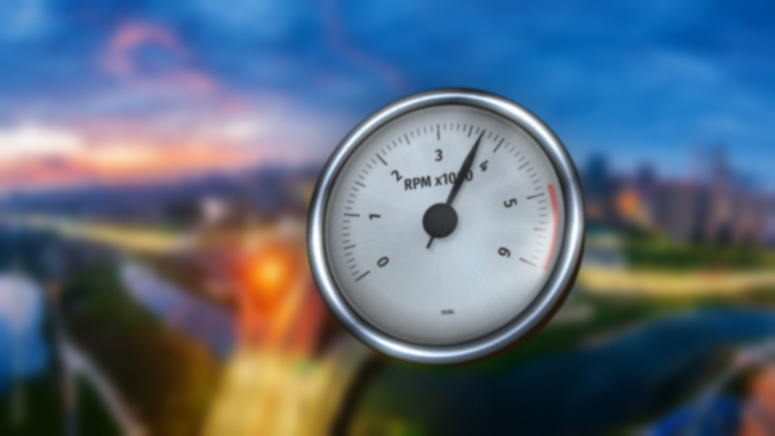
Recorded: 3700 rpm
